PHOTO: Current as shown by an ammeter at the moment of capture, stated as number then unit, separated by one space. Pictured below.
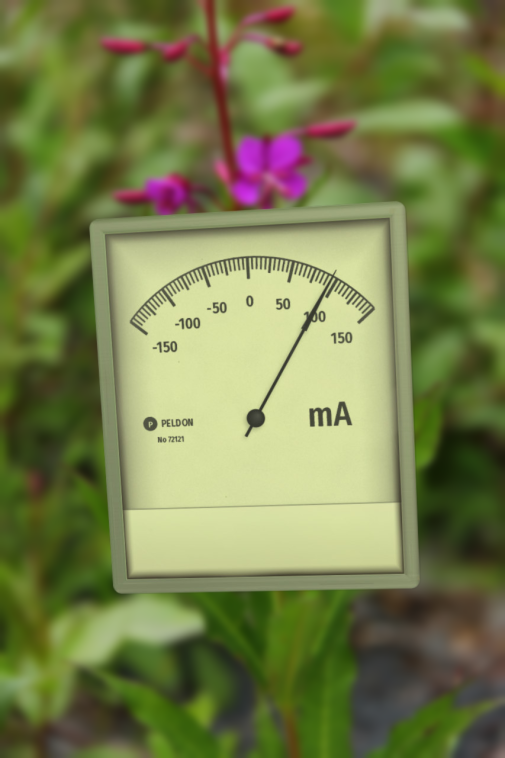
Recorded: 95 mA
